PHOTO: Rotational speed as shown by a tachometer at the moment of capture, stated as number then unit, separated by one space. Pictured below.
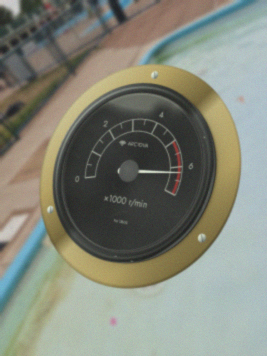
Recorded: 6250 rpm
